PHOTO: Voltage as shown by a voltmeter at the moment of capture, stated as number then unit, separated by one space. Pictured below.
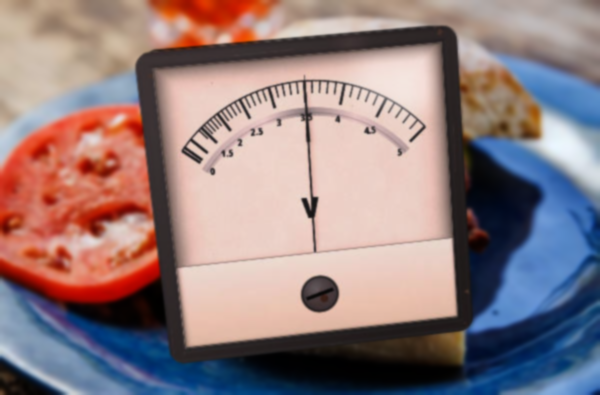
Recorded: 3.5 V
